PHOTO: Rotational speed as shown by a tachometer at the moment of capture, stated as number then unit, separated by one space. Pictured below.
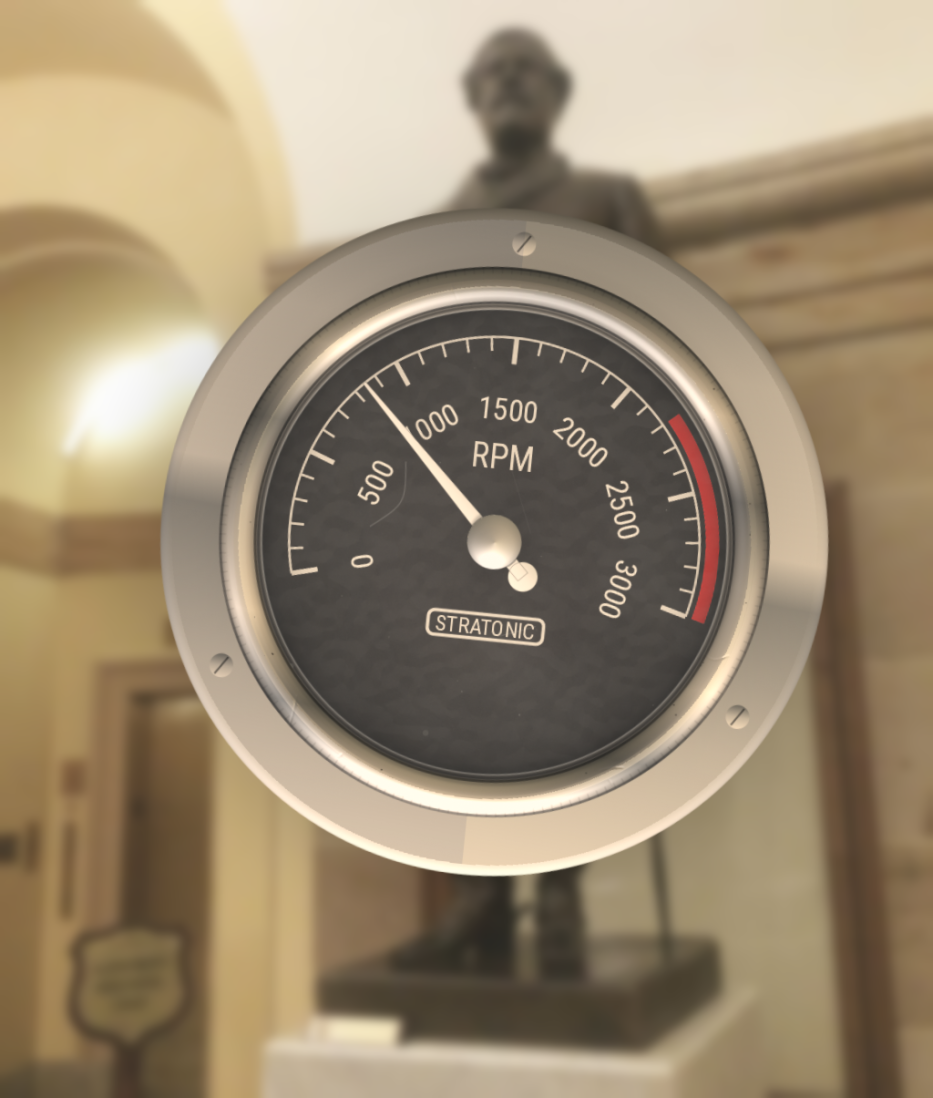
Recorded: 850 rpm
